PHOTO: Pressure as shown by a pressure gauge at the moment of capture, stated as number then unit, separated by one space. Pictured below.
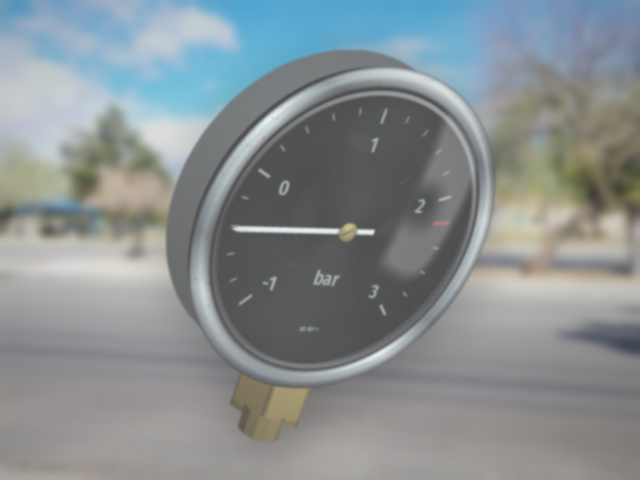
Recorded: -0.4 bar
